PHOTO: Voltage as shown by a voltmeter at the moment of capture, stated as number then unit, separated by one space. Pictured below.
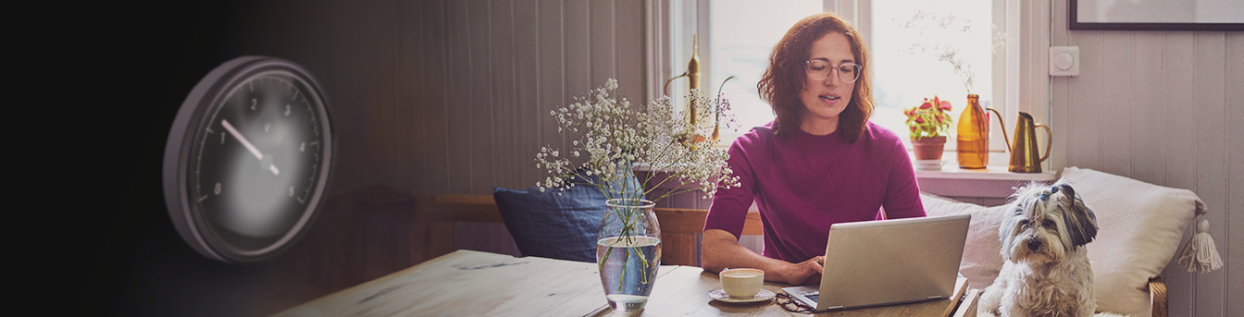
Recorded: 1.2 V
